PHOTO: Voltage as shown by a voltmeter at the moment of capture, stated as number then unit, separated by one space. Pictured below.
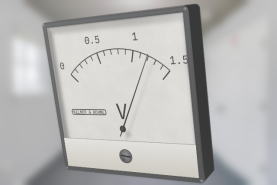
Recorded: 1.2 V
